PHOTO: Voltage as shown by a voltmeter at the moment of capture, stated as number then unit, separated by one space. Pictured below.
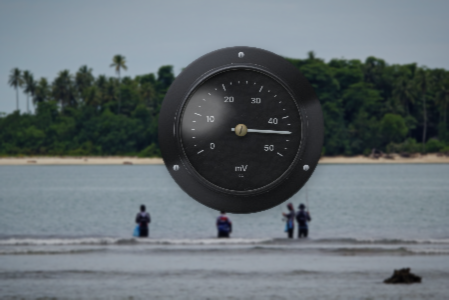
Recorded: 44 mV
